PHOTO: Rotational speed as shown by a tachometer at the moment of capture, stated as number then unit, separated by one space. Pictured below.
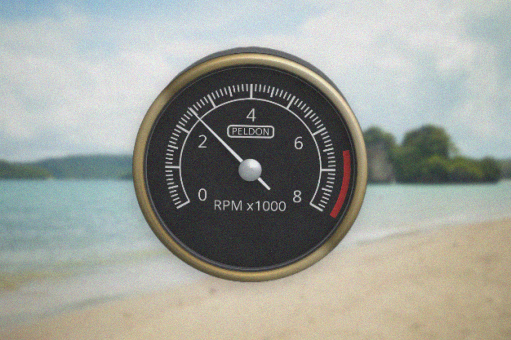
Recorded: 2500 rpm
